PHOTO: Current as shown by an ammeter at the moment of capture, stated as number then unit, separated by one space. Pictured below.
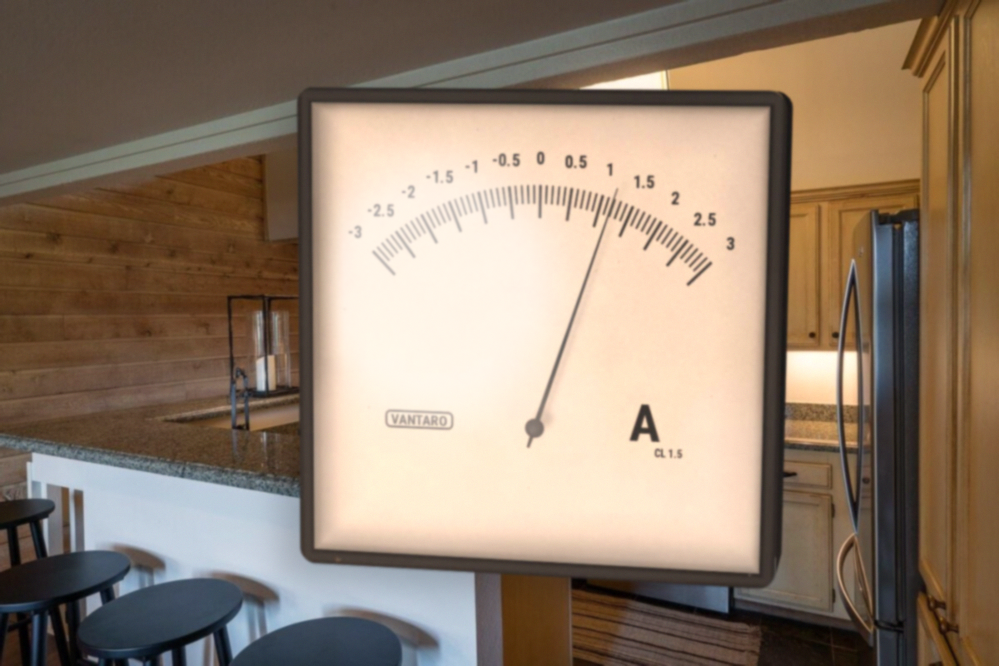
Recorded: 1.2 A
